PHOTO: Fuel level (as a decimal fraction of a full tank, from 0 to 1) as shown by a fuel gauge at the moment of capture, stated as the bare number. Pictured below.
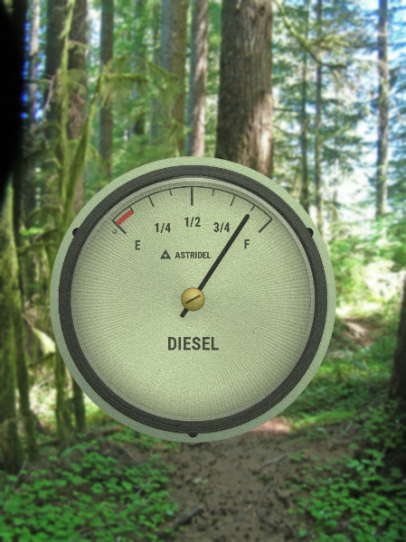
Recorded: 0.875
